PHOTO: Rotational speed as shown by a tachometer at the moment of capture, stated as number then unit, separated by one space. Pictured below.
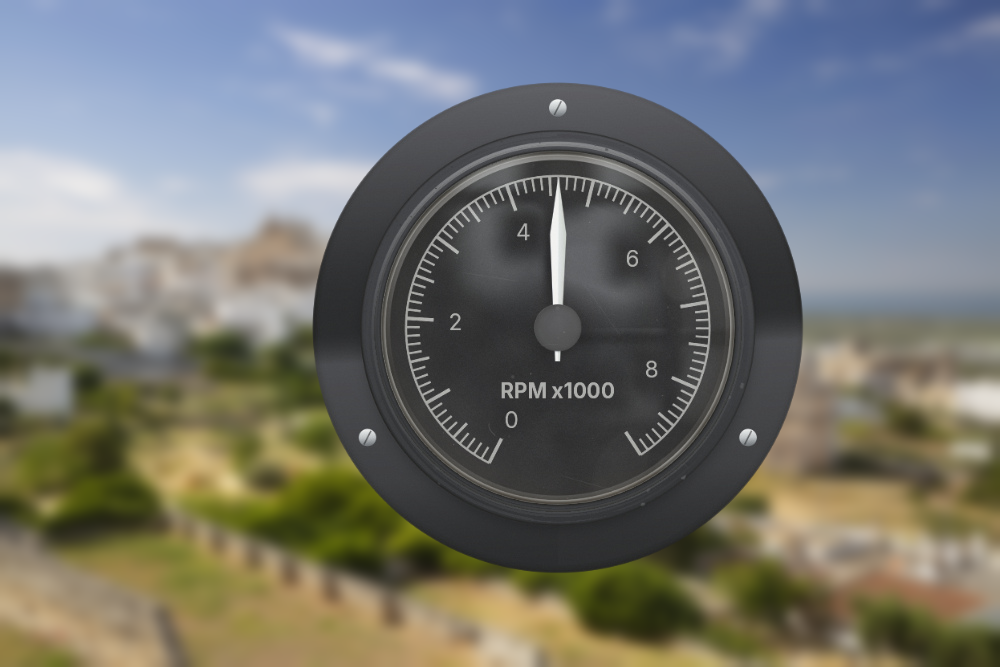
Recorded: 4600 rpm
